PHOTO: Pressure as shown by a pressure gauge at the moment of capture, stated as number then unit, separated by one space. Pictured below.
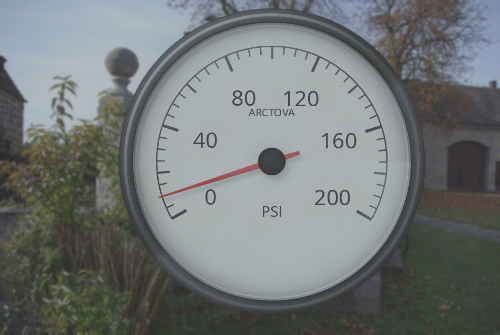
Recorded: 10 psi
